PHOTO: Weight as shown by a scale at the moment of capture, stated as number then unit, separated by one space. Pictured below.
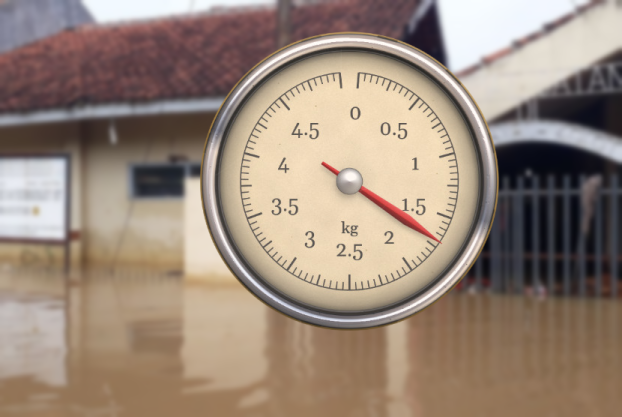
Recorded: 1.7 kg
